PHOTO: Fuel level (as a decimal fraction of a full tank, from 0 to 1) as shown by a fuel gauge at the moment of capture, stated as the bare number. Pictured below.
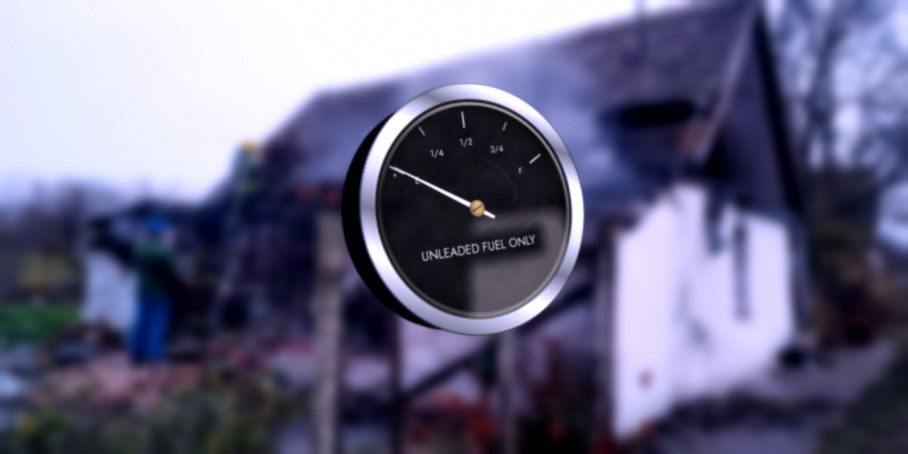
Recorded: 0
